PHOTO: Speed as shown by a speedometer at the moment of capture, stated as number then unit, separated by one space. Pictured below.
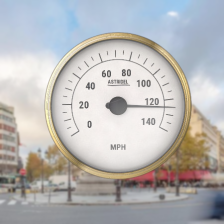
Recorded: 125 mph
